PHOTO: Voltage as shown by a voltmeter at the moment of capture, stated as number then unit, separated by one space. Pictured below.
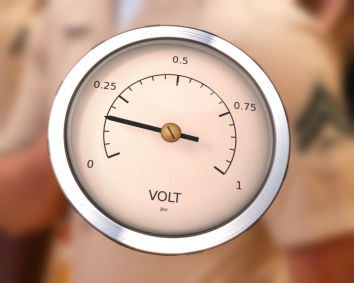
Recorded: 0.15 V
